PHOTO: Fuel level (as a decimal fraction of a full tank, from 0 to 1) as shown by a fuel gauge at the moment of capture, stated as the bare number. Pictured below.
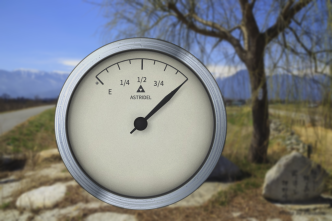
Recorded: 1
